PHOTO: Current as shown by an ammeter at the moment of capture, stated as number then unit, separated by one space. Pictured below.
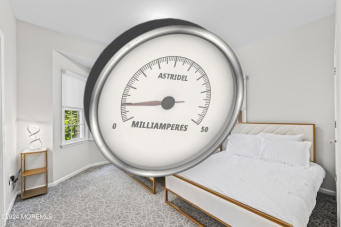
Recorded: 5 mA
